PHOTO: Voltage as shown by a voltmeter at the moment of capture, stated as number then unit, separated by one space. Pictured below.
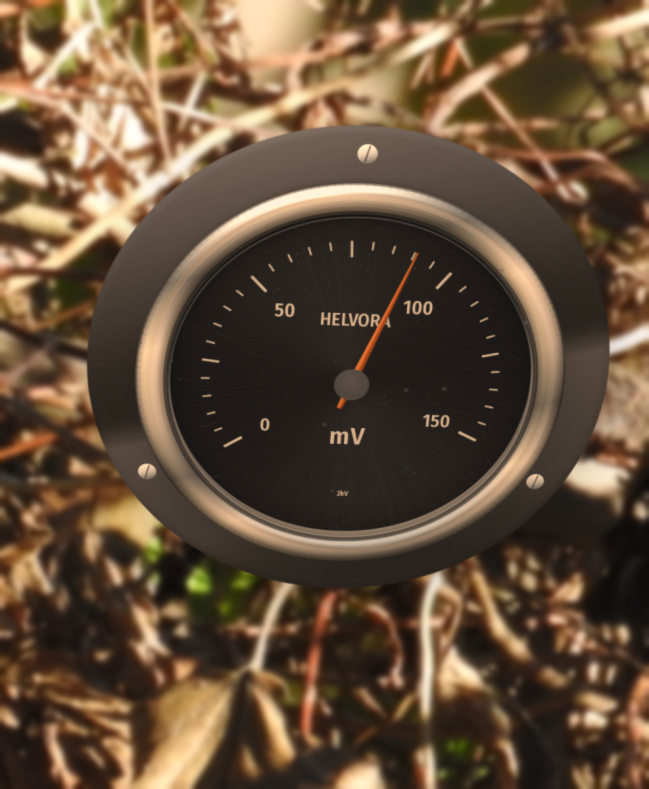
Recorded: 90 mV
